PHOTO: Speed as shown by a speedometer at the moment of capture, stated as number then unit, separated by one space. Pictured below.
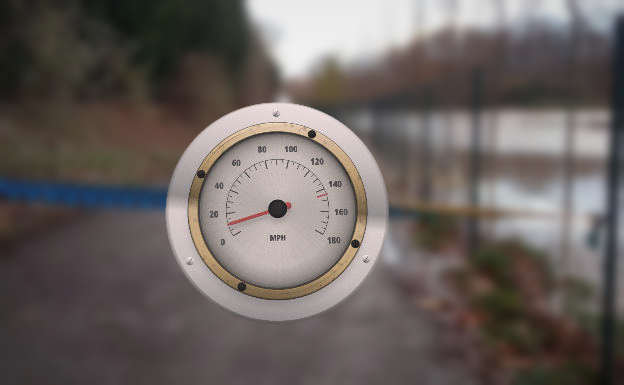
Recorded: 10 mph
